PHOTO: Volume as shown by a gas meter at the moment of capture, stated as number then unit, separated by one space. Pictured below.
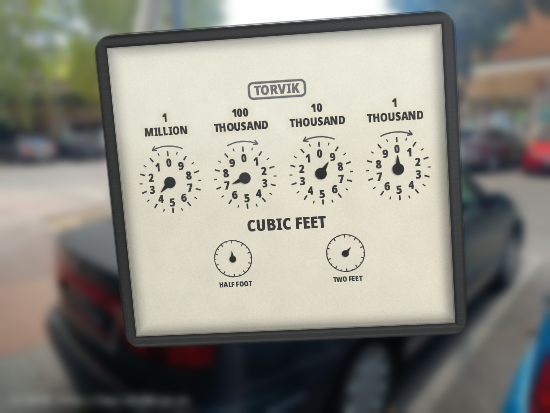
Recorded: 369000 ft³
